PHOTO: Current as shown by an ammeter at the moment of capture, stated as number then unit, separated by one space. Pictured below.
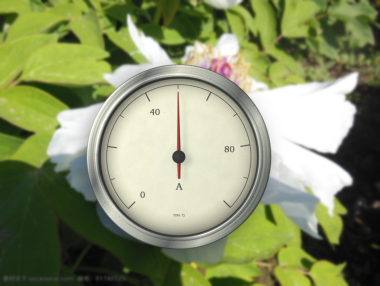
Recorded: 50 A
